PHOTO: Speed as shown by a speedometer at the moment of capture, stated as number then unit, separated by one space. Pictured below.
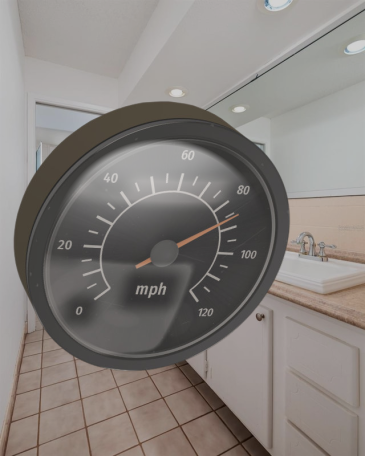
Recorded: 85 mph
